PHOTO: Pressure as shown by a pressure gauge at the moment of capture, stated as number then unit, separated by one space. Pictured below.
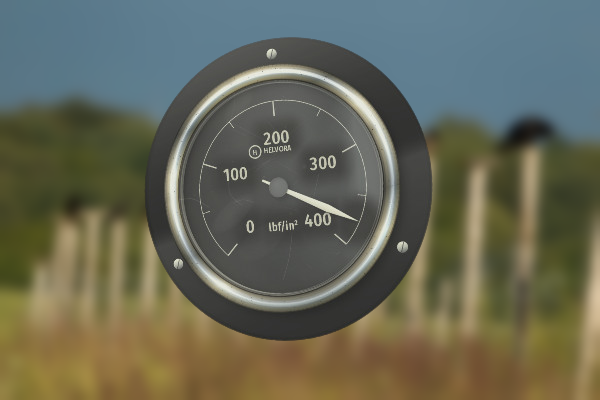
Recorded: 375 psi
